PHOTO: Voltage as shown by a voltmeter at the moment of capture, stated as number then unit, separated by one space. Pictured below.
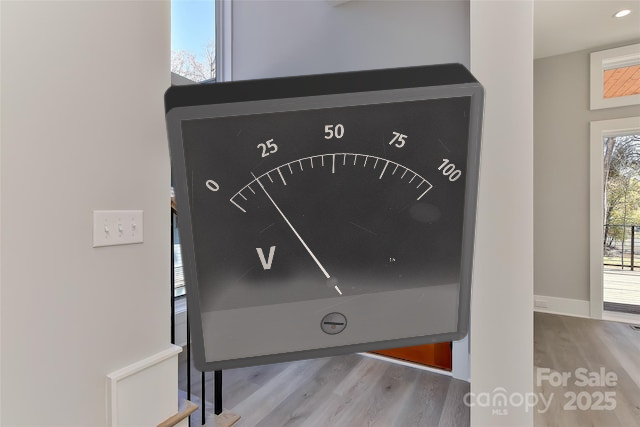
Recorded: 15 V
